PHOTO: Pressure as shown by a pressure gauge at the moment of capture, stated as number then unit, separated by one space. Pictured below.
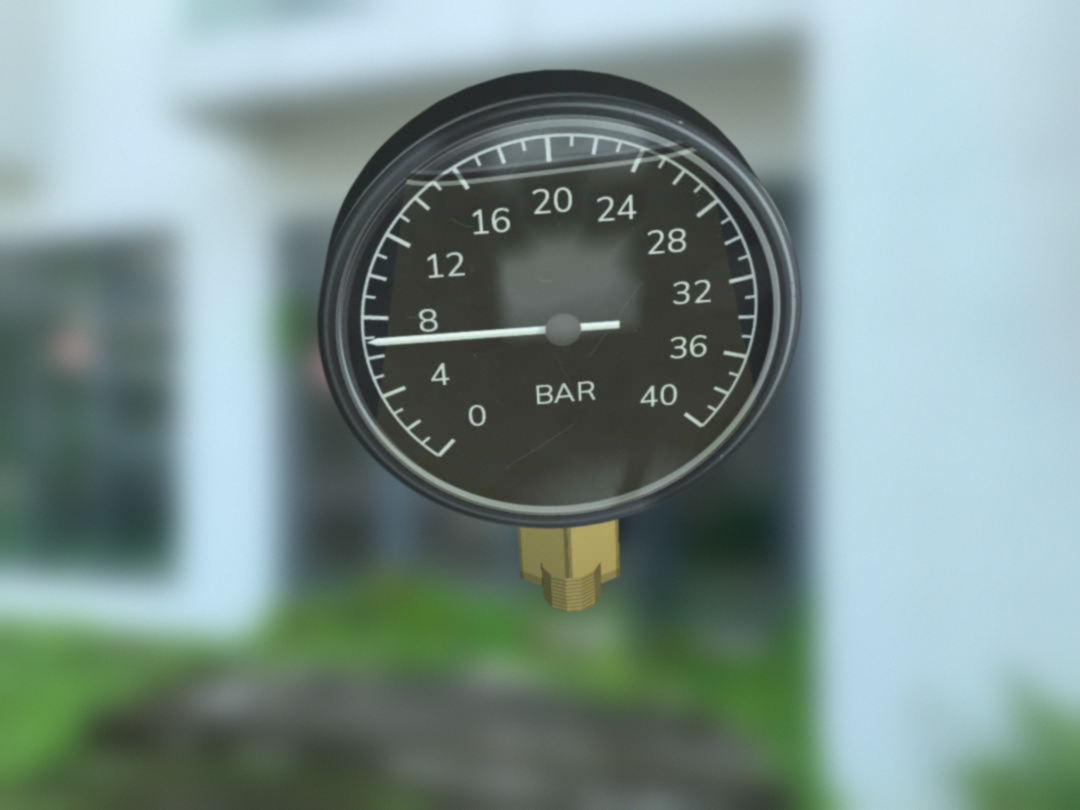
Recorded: 7 bar
